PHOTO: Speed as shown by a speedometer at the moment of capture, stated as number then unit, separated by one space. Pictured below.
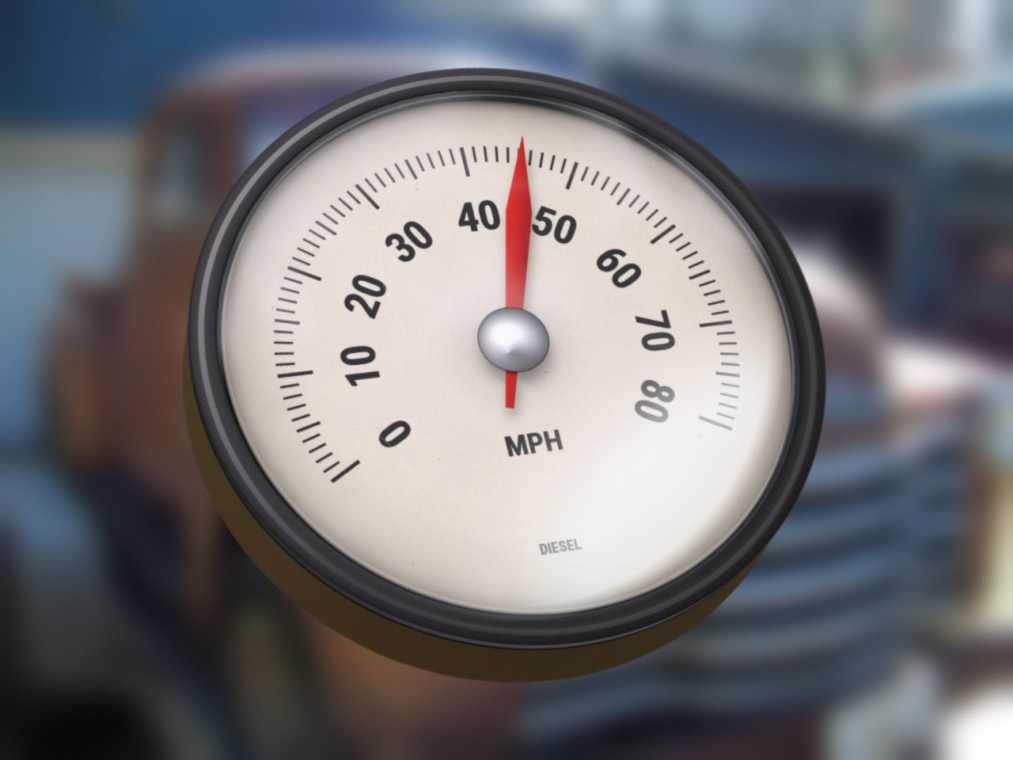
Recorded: 45 mph
